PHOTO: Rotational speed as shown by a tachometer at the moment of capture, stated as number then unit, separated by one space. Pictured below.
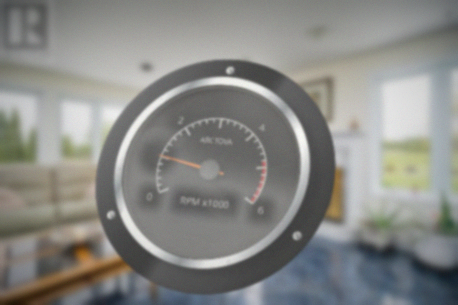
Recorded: 1000 rpm
